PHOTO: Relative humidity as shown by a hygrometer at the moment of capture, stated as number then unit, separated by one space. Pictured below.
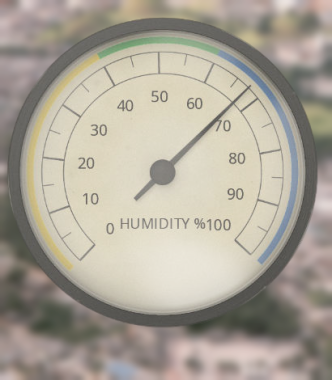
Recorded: 67.5 %
